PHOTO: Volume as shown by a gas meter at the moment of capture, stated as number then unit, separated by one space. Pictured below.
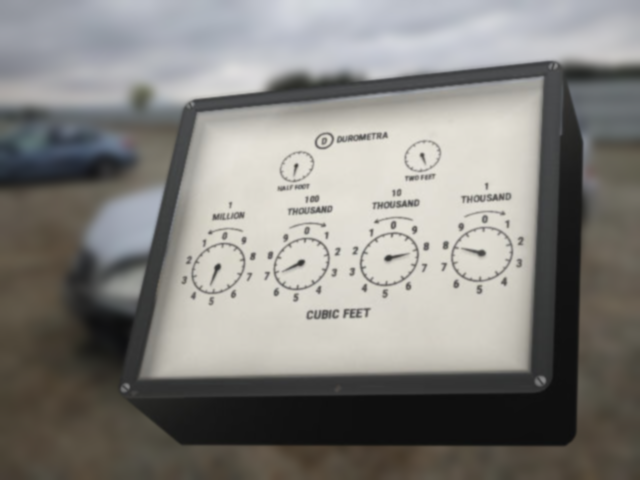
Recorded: 467800 ft³
